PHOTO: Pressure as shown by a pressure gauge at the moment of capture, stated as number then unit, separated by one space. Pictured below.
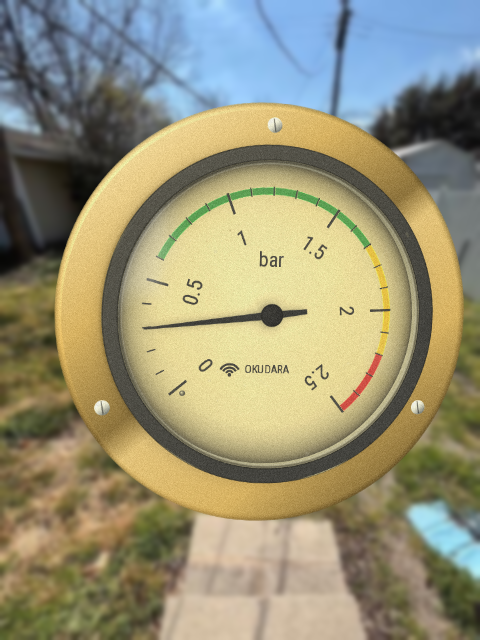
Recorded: 0.3 bar
